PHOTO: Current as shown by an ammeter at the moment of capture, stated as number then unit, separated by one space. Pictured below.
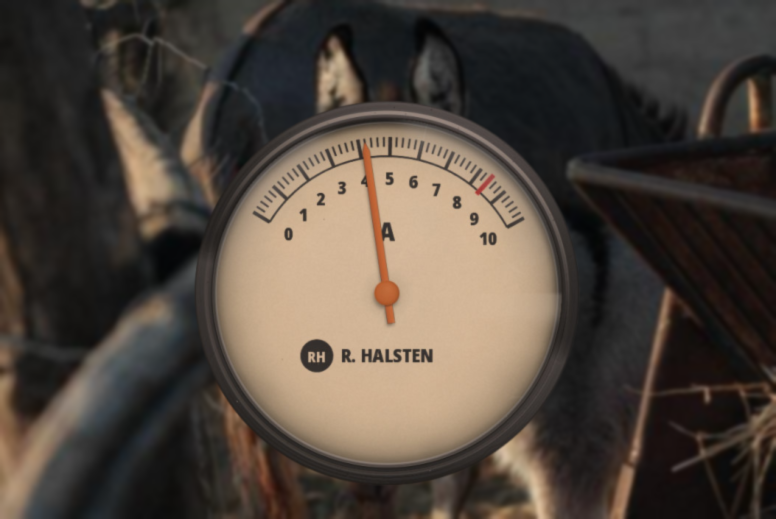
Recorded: 4.2 A
